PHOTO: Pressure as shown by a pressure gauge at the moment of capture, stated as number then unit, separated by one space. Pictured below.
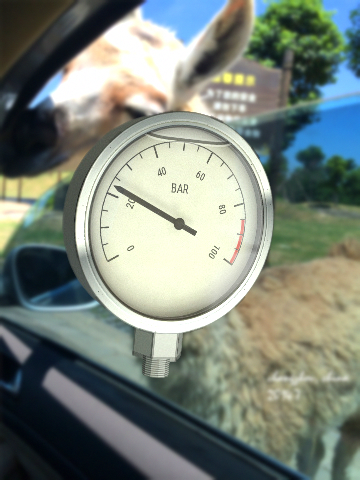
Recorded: 22.5 bar
